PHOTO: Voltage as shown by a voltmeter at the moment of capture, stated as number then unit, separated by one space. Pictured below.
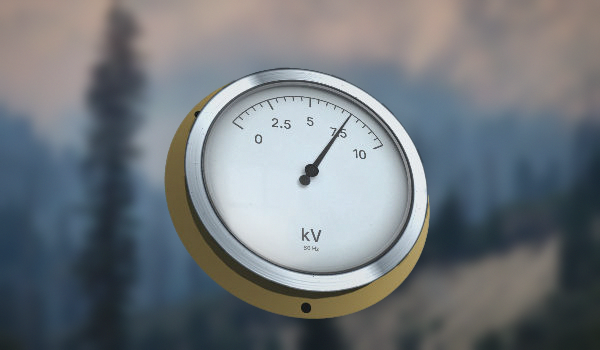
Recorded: 7.5 kV
